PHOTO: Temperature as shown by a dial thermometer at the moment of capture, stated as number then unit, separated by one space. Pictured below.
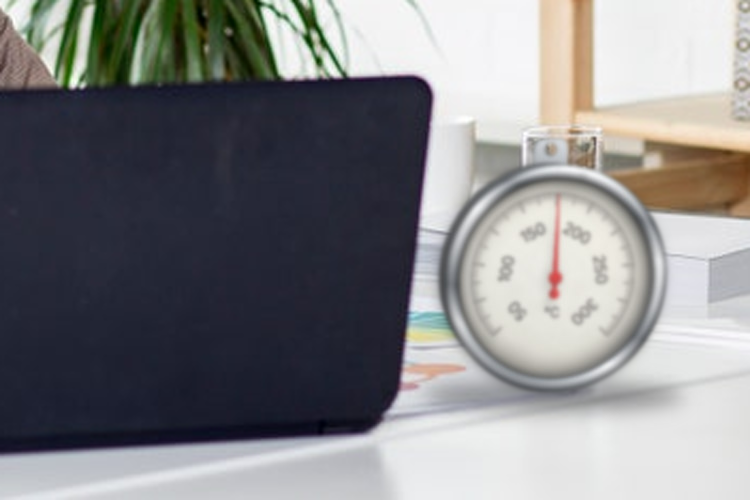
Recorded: 175 °C
